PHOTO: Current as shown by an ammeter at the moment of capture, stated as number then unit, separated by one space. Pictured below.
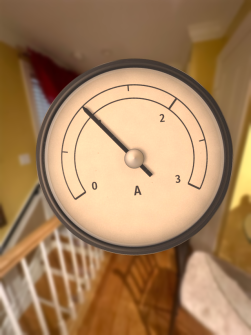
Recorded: 1 A
